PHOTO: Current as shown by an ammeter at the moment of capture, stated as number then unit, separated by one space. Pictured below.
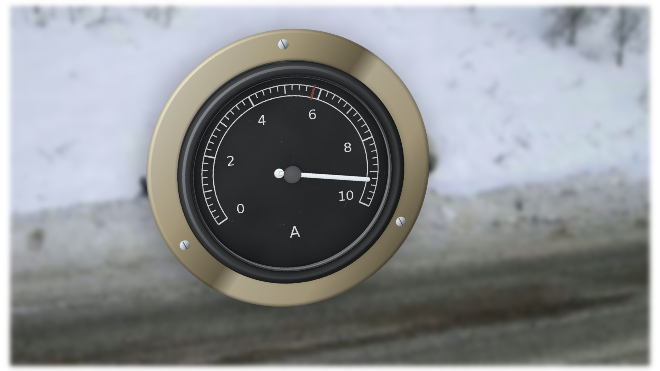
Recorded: 9.2 A
